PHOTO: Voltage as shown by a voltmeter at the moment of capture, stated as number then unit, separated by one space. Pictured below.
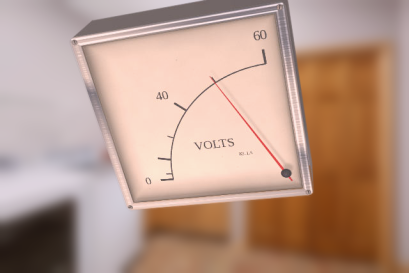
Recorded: 50 V
